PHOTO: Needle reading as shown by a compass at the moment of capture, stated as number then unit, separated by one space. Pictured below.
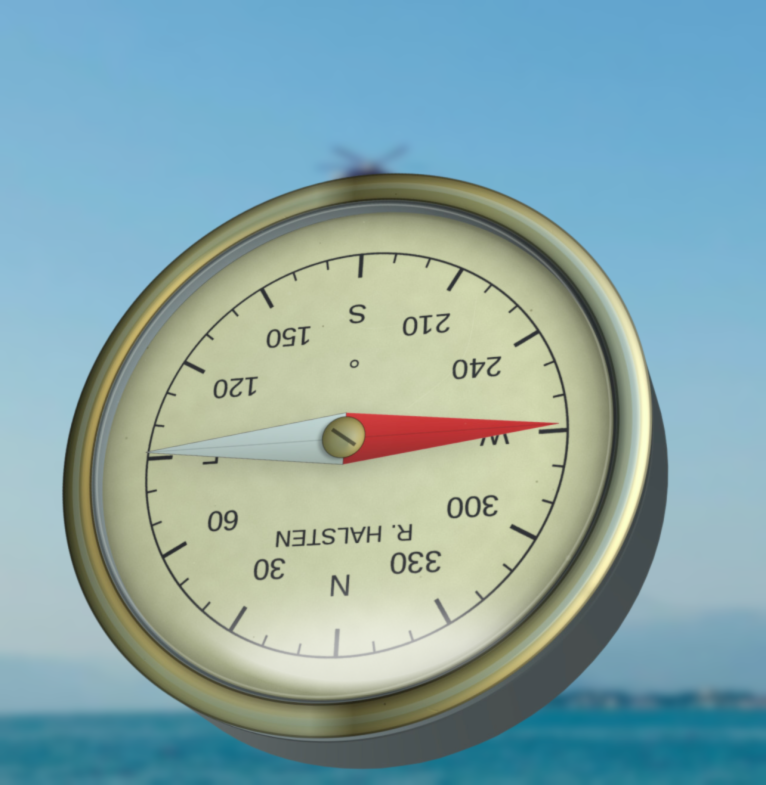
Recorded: 270 °
